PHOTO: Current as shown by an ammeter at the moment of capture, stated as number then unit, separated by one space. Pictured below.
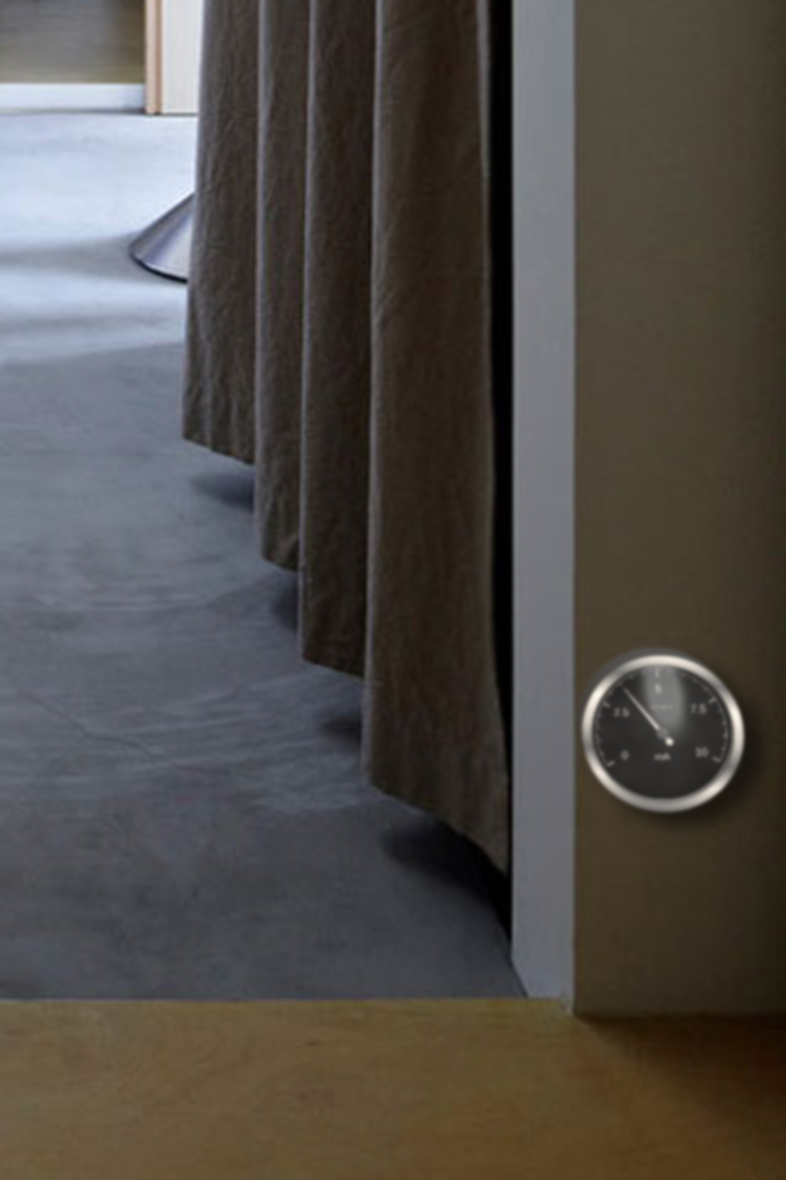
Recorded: 3.5 mA
